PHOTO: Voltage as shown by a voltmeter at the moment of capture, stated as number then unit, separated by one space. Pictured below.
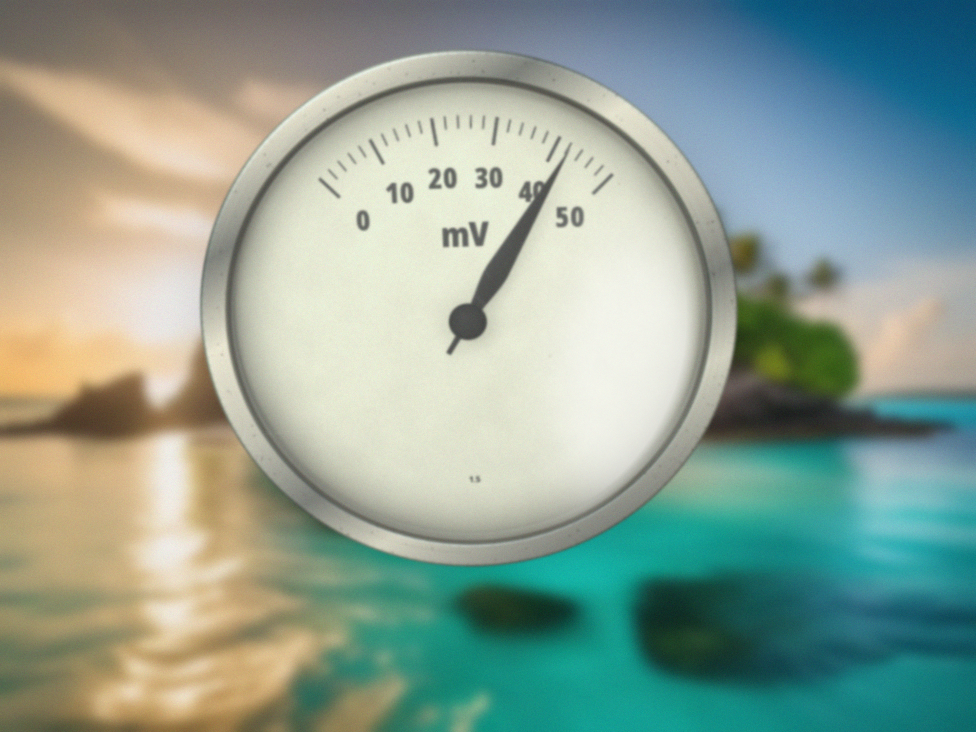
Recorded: 42 mV
